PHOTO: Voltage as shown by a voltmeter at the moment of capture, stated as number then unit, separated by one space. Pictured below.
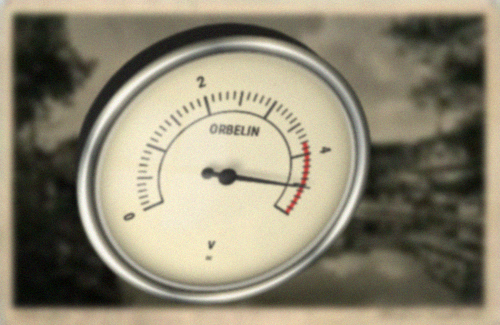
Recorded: 4.5 V
